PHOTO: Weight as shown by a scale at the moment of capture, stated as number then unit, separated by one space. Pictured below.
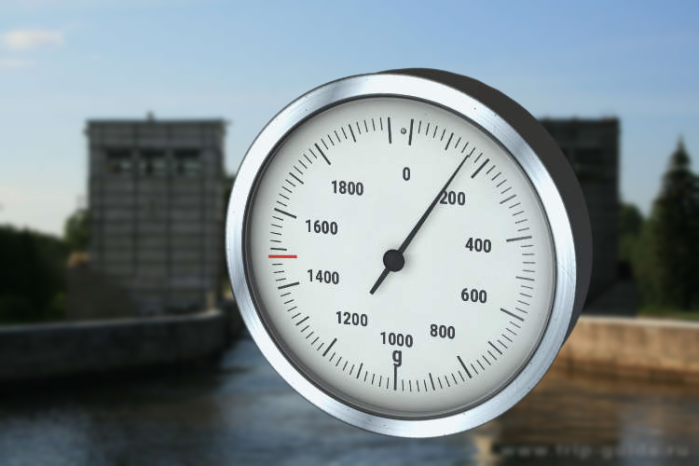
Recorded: 160 g
